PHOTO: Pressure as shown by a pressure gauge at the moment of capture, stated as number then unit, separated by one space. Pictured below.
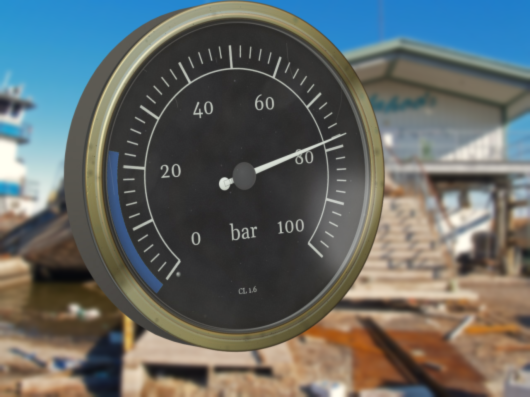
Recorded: 78 bar
